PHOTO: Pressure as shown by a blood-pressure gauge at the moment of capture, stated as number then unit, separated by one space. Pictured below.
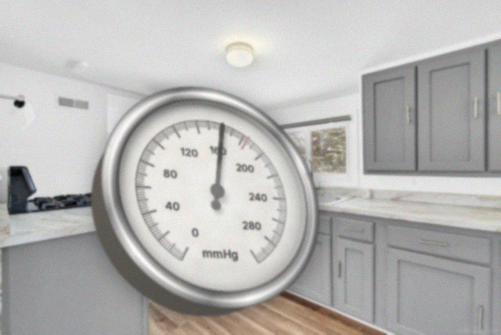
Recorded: 160 mmHg
